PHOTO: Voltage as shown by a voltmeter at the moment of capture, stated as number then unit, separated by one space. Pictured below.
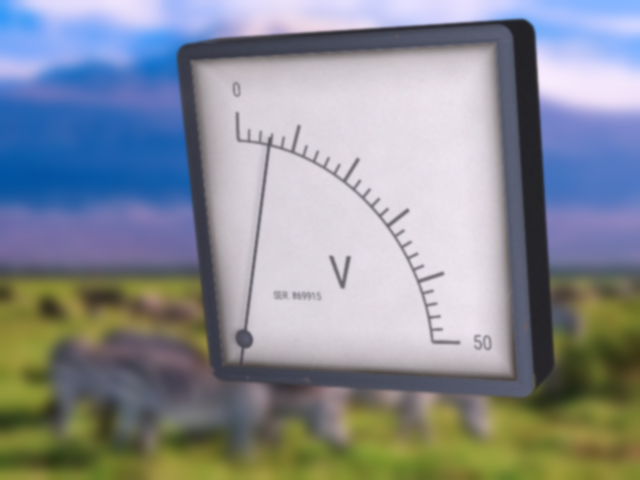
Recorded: 6 V
